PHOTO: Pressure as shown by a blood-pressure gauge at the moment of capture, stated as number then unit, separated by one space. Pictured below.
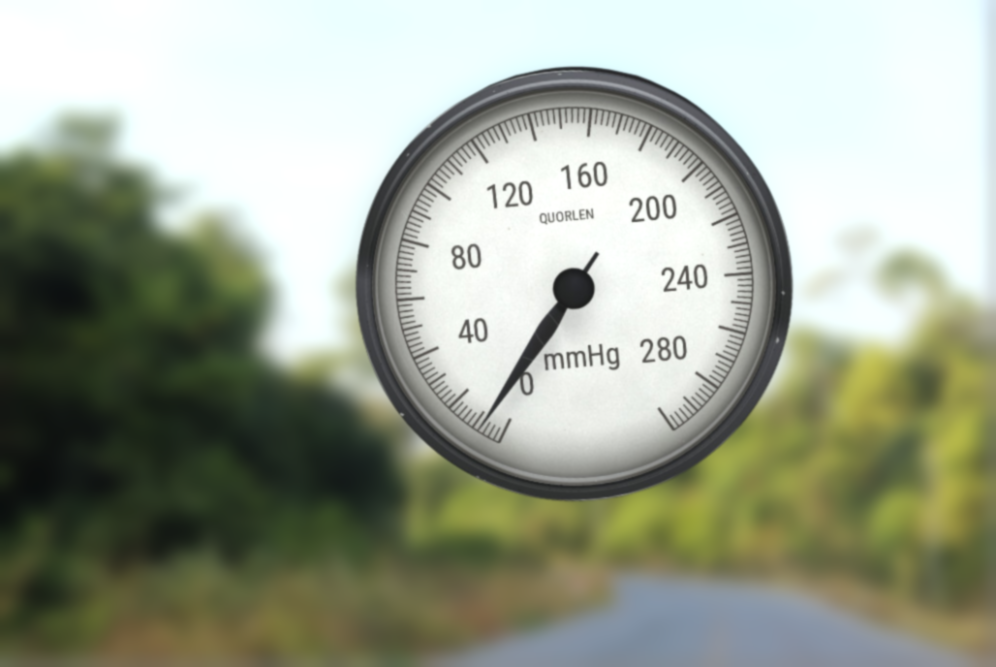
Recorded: 8 mmHg
